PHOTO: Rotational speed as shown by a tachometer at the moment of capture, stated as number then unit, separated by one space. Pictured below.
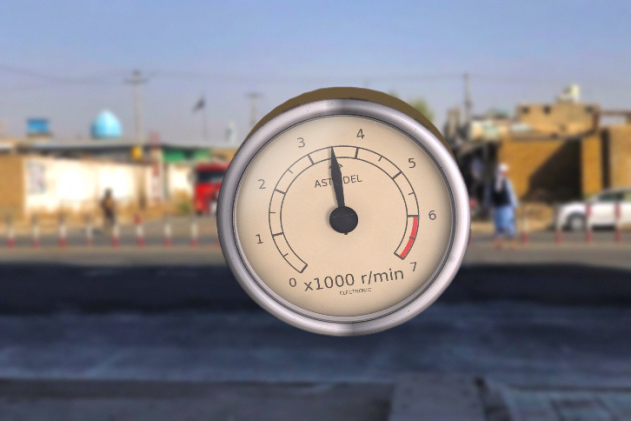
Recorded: 3500 rpm
